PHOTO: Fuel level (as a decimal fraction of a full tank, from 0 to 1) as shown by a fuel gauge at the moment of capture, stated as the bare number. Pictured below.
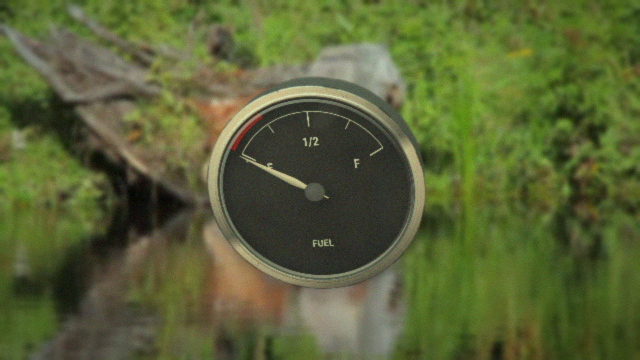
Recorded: 0
